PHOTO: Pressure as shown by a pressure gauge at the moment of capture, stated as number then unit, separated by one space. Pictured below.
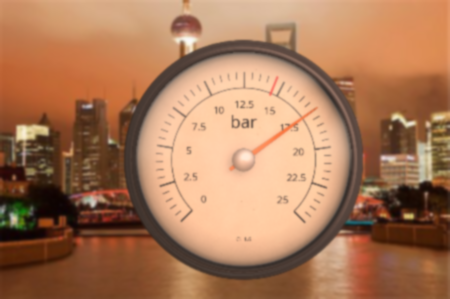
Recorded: 17.5 bar
